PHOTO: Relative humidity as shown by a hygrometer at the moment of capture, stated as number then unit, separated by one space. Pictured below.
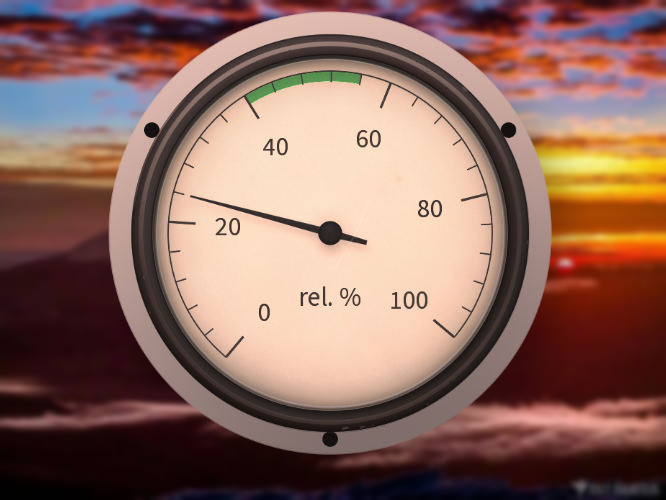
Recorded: 24 %
